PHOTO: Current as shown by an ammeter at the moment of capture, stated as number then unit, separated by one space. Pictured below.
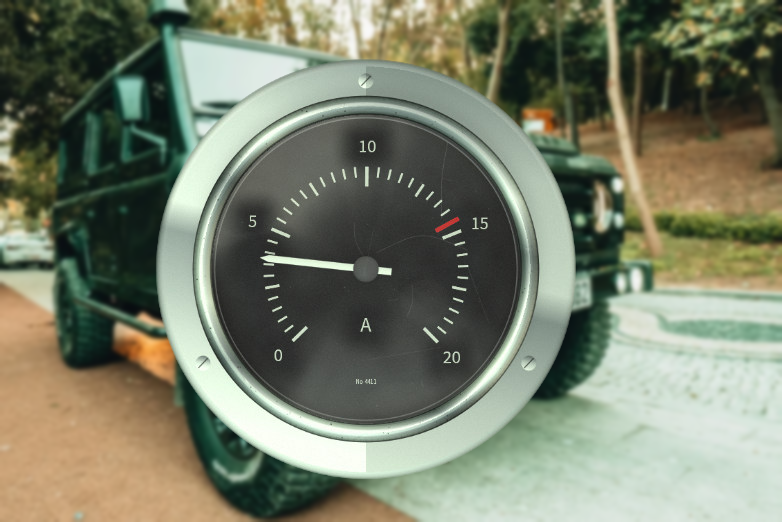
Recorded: 3.75 A
